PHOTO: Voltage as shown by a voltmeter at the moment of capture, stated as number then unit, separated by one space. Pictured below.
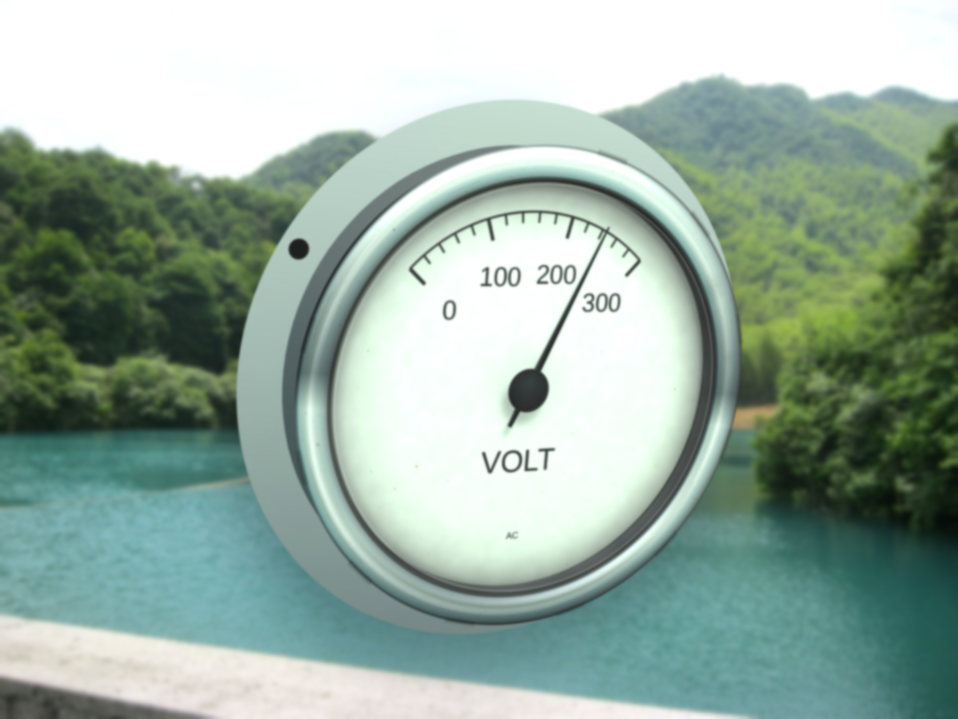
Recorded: 240 V
